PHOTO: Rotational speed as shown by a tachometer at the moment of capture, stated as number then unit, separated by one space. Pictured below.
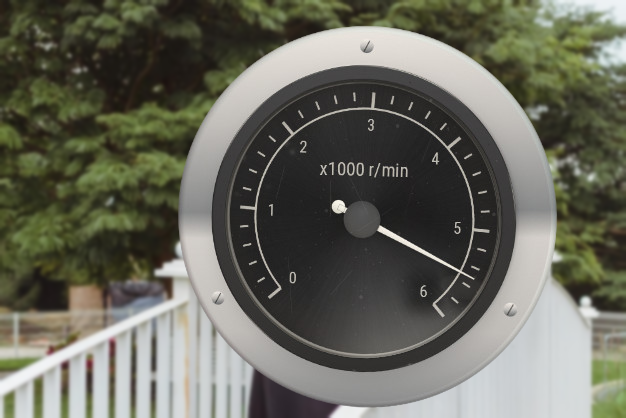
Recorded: 5500 rpm
